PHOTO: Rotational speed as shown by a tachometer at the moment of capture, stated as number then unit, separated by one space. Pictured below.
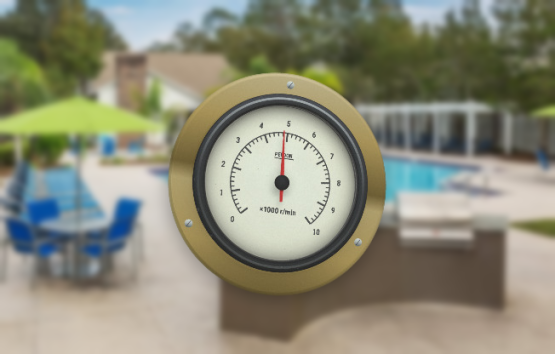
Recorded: 4800 rpm
